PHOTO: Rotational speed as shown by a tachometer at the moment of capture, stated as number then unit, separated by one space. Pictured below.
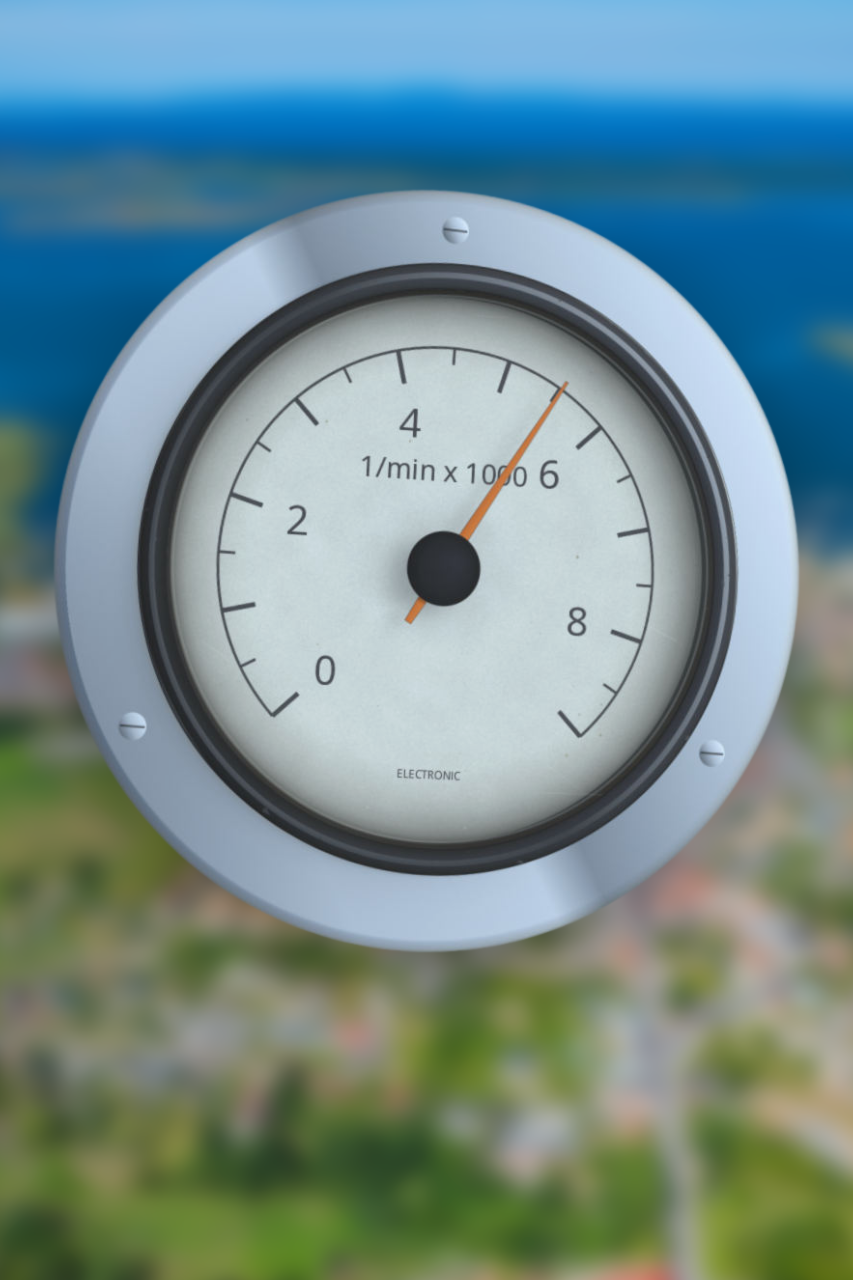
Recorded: 5500 rpm
